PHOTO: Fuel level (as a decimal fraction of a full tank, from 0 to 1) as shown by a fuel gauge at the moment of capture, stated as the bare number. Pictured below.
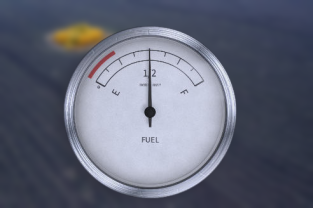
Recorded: 0.5
